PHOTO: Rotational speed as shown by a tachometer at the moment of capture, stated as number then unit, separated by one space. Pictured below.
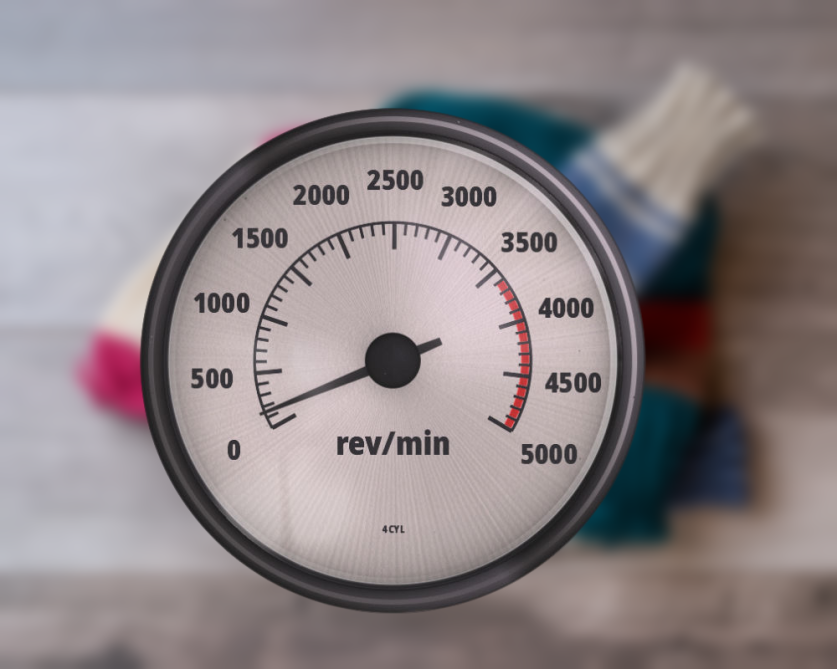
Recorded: 150 rpm
